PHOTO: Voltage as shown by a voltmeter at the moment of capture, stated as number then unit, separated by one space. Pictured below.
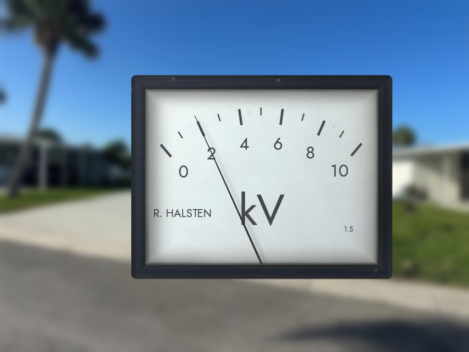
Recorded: 2 kV
